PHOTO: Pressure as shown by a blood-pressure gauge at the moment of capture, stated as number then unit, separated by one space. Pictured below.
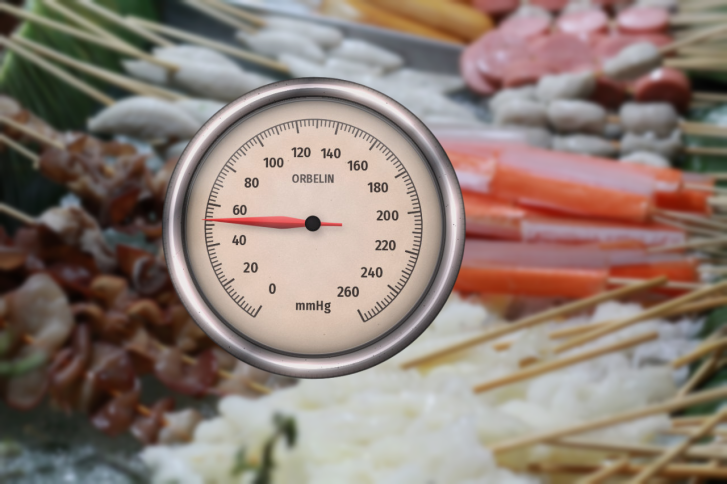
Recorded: 52 mmHg
